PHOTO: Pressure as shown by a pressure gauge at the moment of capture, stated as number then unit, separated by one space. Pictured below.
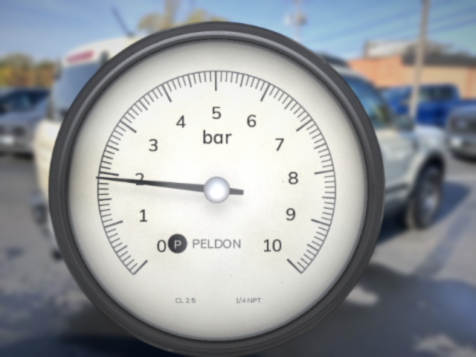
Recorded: 1.9 bar
